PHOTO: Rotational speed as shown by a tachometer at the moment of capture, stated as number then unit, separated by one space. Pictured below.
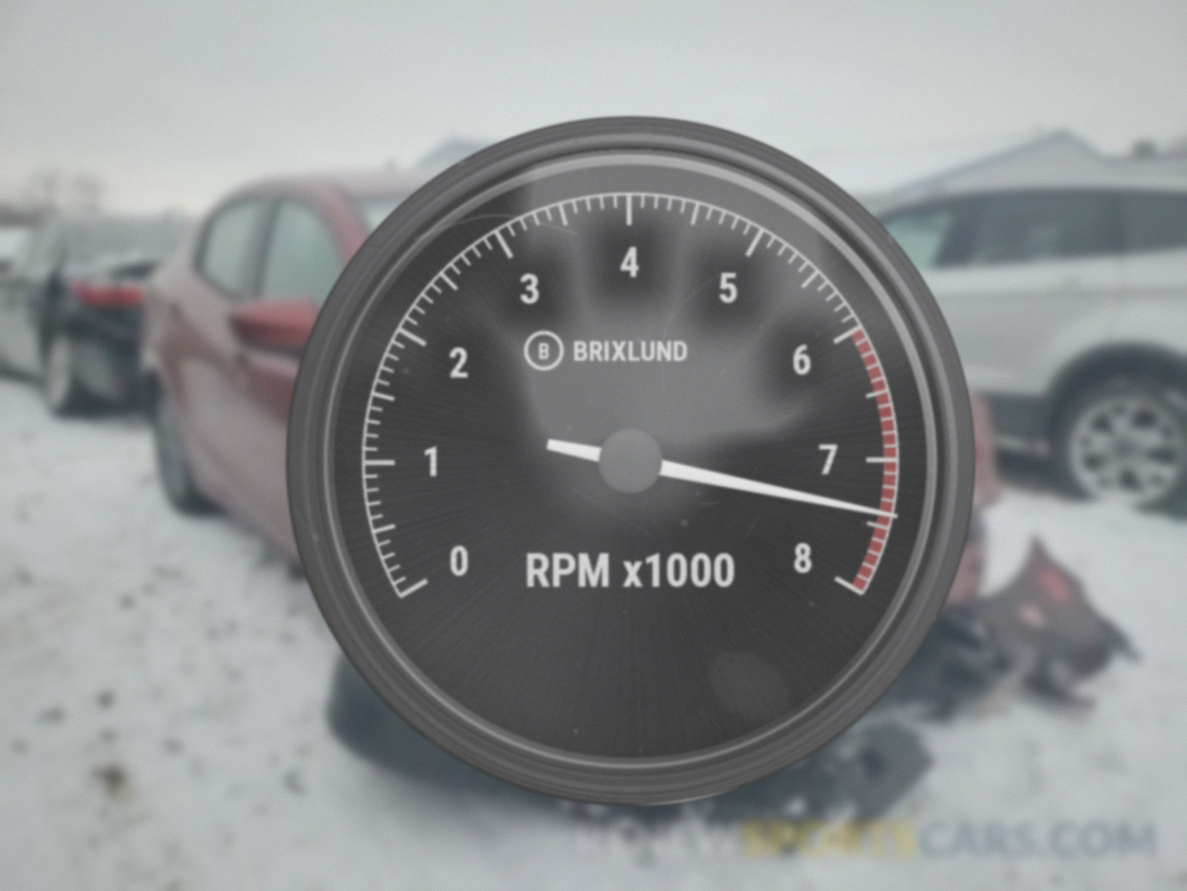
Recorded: 7400 rpm
